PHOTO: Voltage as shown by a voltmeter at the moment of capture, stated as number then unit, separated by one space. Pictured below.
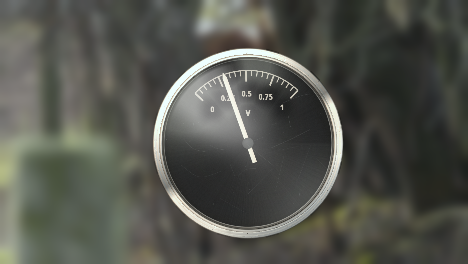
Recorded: 0.3 V
